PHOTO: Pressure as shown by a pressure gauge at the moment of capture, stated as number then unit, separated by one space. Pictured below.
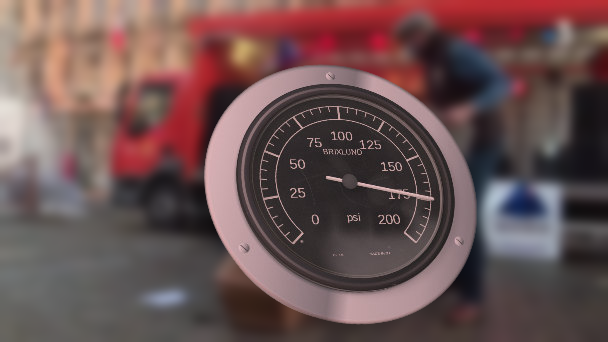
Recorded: 175 psi
